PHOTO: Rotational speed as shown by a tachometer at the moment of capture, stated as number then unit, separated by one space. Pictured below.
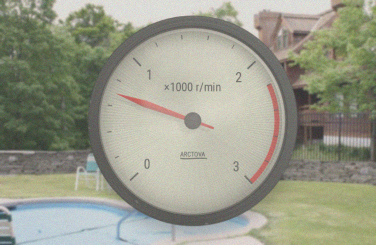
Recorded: 700 rpm
